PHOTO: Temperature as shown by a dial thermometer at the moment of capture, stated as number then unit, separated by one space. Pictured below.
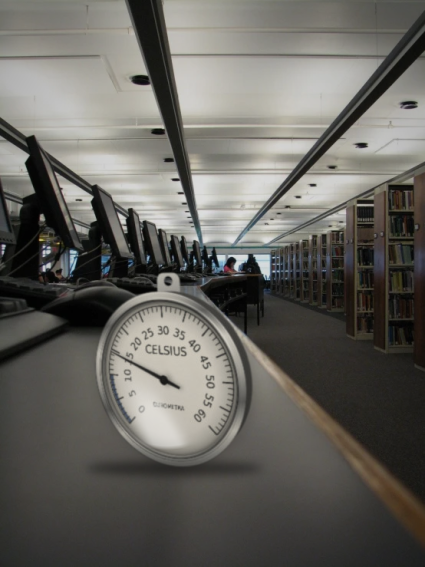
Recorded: 15 °C
